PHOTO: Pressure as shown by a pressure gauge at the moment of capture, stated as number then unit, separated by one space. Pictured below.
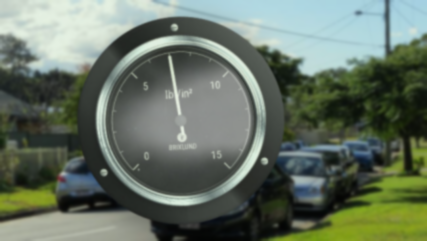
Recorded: 7 psi
